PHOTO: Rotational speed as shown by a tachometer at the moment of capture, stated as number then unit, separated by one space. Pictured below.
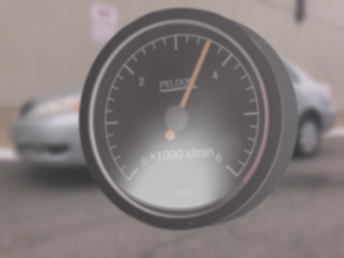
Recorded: 3600 rpm
